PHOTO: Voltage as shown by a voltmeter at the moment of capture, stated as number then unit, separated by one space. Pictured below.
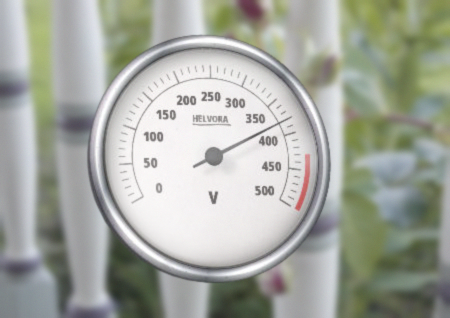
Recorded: 380 V
